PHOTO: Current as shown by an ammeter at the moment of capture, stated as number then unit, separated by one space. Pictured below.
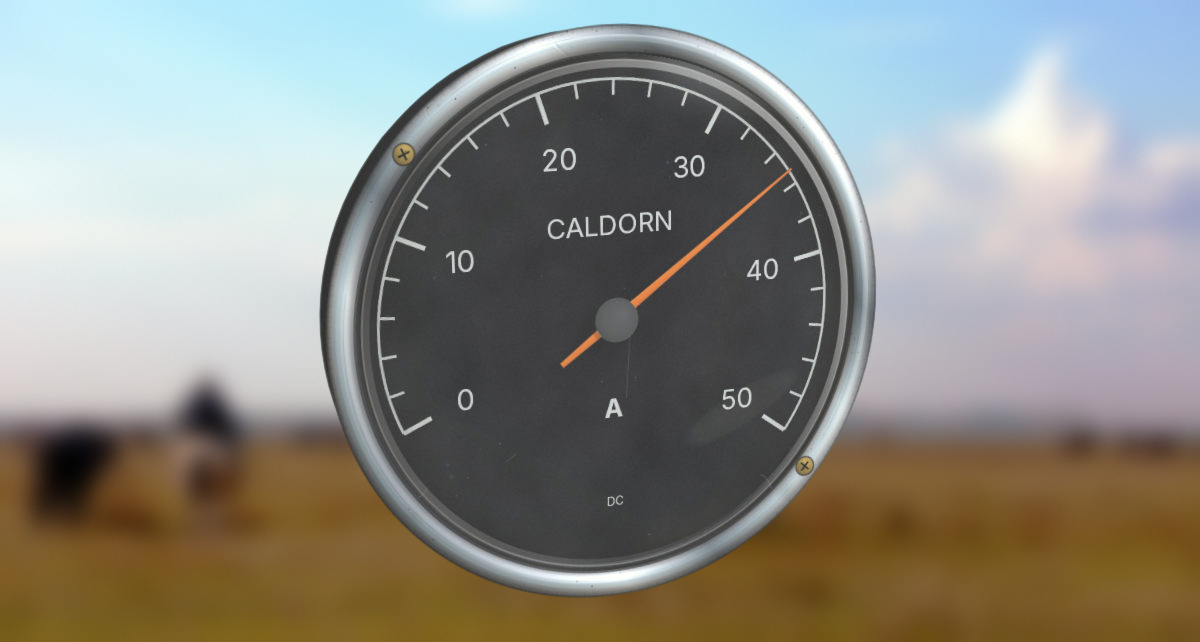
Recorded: 35 A
